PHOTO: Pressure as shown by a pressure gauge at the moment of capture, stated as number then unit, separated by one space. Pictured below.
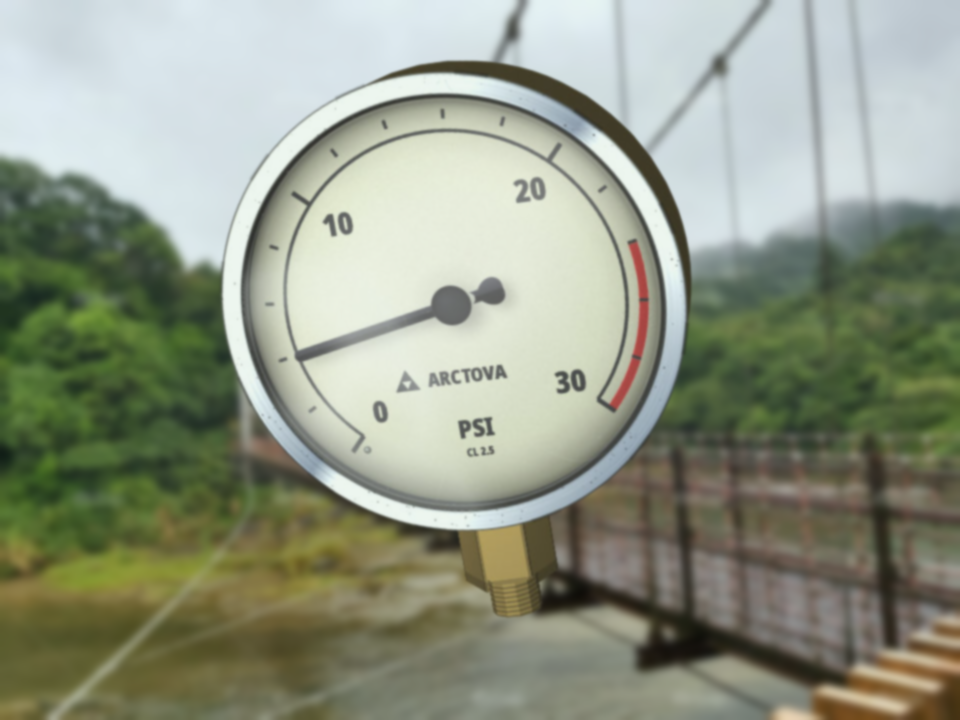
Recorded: 4 psi
